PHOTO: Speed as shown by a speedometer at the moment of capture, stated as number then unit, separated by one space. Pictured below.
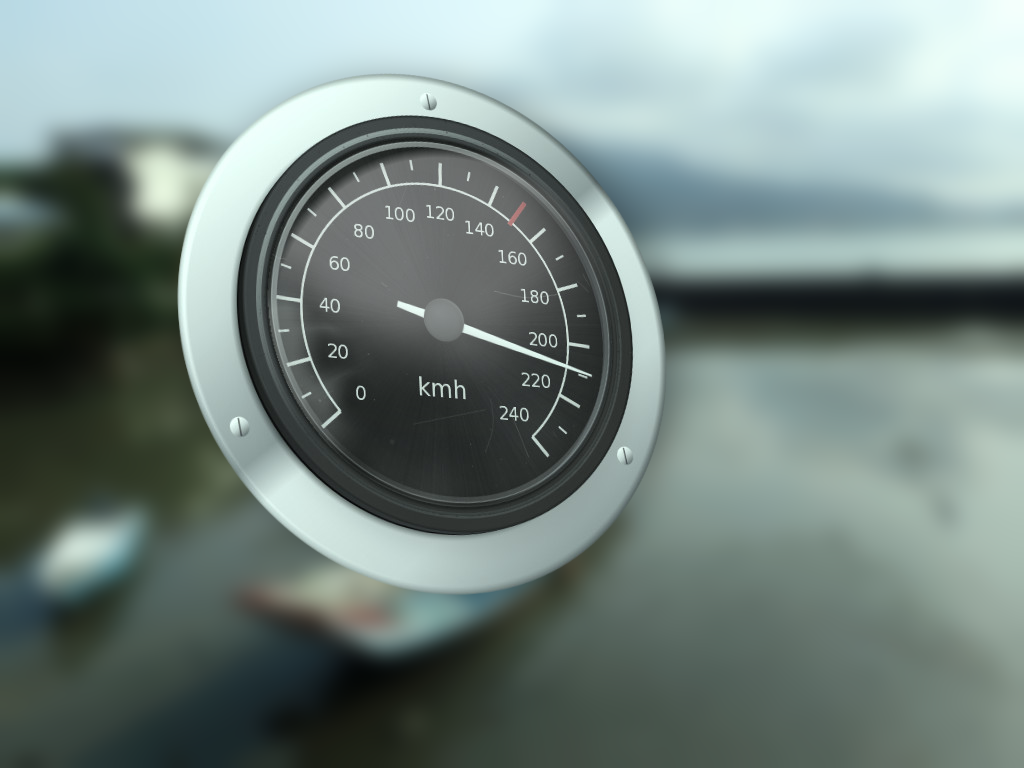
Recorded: 210 km/h
